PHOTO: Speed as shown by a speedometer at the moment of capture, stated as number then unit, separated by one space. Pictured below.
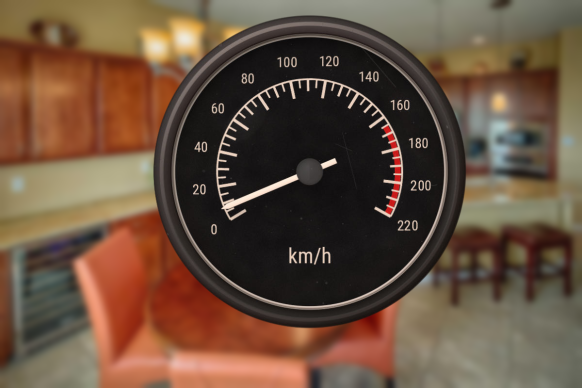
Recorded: 7.5 km/h
